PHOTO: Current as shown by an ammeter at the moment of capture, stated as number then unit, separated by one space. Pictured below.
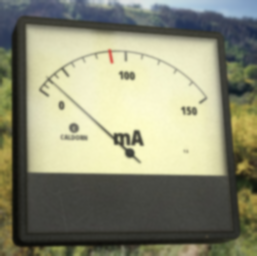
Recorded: 30 mA
